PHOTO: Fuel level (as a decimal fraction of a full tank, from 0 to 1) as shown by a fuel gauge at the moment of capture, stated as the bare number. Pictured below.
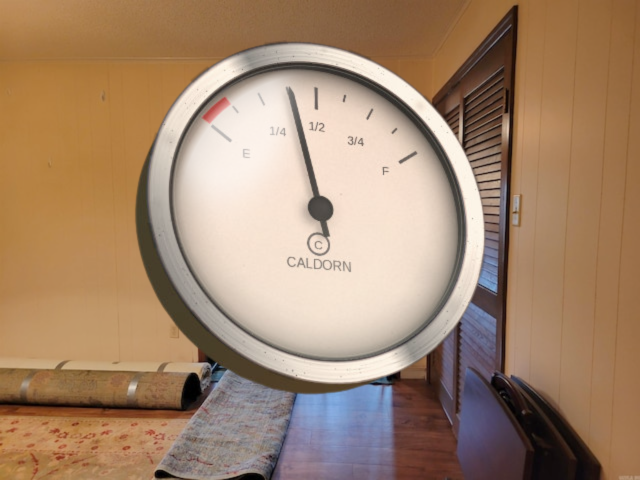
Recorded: 0.375
